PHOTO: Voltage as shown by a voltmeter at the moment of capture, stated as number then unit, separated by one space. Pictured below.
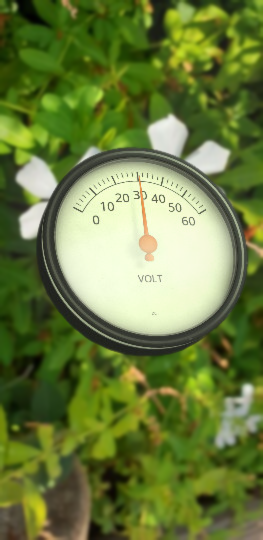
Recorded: 30 V
